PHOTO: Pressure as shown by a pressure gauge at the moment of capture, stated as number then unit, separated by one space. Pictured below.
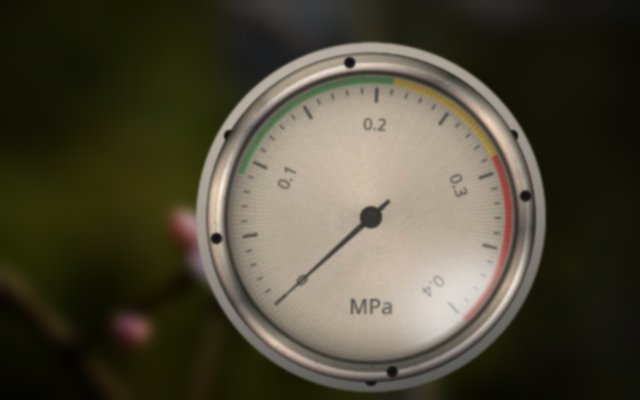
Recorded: 0 MPa
